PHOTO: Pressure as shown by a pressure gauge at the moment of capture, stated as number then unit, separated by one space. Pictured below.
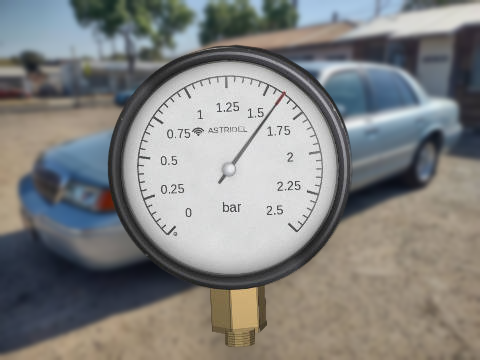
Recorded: 1.6 bar
